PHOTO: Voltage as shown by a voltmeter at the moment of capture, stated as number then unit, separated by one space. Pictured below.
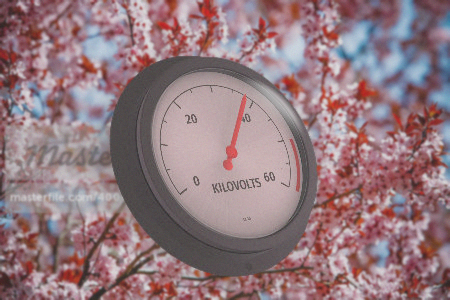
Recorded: 37.5 kV
